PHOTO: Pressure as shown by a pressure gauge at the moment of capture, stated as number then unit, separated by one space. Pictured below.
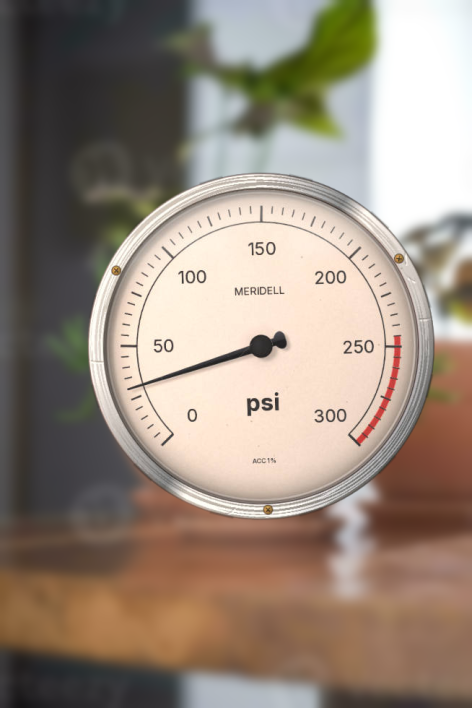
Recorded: 30 psi
